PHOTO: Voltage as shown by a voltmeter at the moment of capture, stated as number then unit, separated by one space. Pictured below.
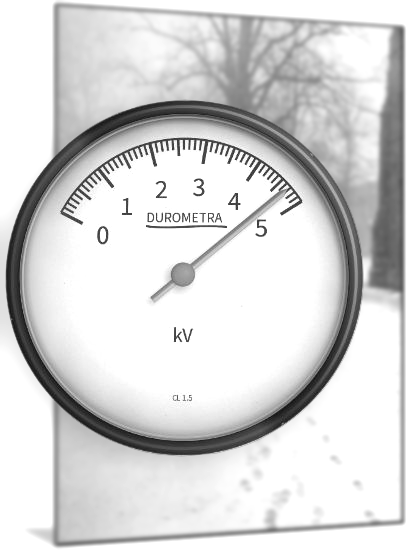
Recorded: 4.7 kV
